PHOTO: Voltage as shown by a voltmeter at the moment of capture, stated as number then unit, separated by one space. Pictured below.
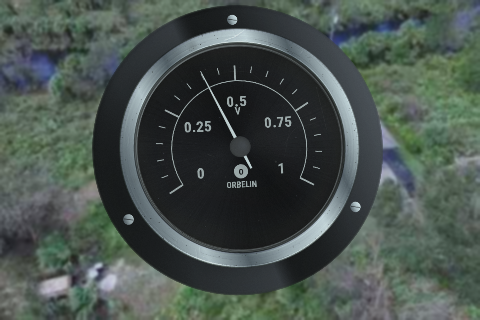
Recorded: 0.4 V
